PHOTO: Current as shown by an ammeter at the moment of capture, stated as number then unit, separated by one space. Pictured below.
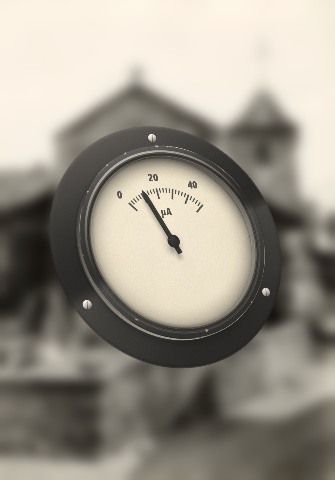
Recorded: 10 µA
